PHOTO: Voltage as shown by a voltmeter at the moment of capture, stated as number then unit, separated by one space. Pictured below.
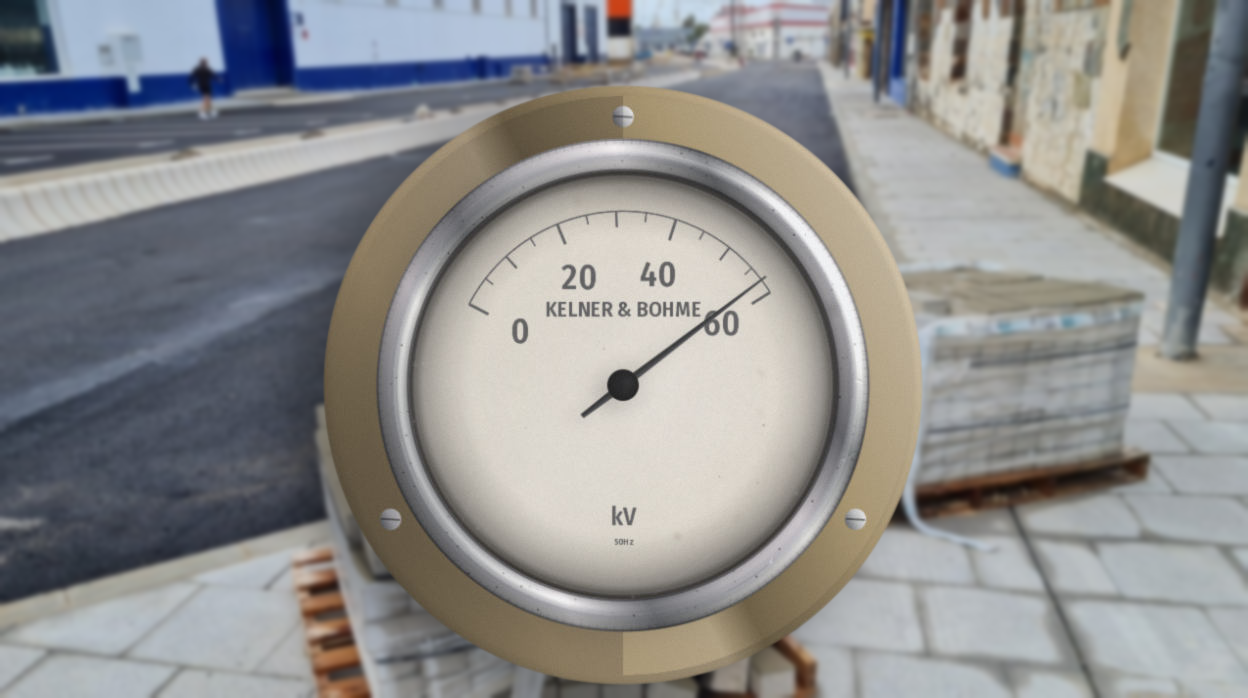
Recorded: 57.5 kV
